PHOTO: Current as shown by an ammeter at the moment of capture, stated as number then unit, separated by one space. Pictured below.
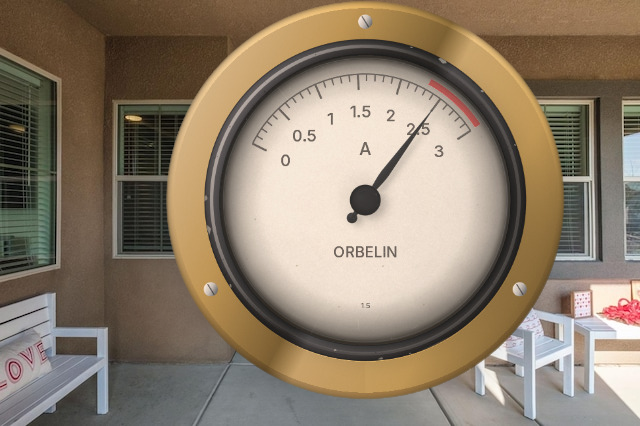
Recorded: 2.5 A
